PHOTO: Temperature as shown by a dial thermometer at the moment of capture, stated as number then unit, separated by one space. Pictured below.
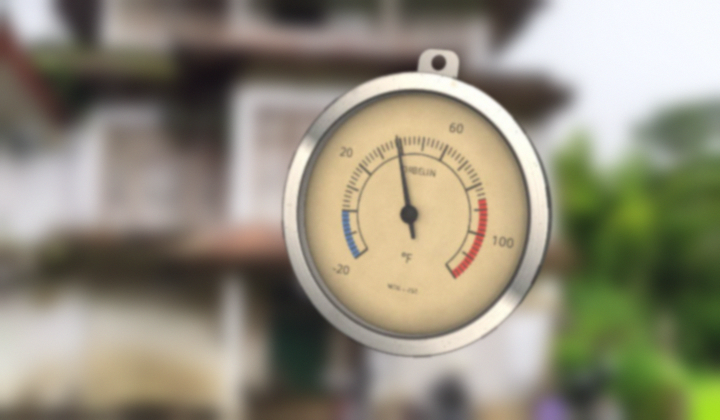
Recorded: 40 °F
